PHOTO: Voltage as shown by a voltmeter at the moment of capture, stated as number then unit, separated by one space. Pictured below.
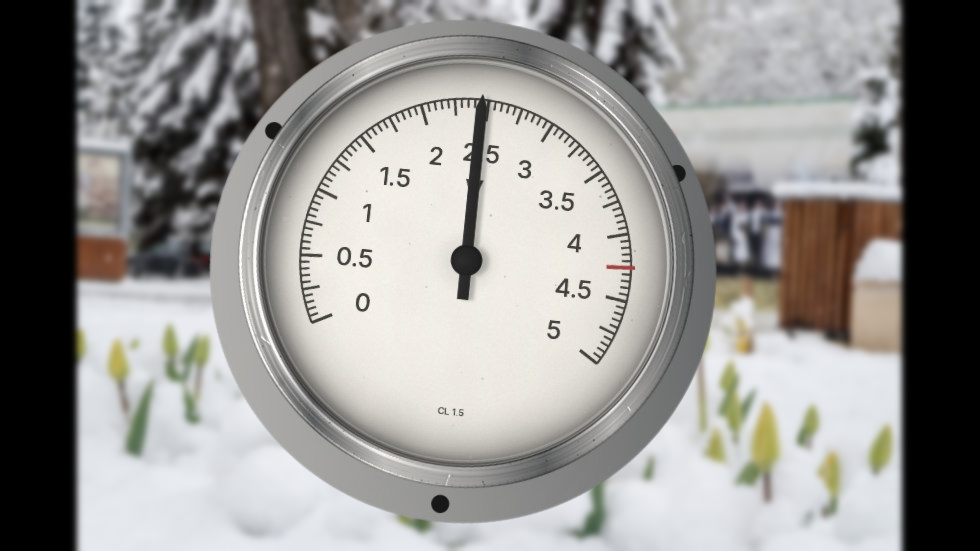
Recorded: 2.45 V
